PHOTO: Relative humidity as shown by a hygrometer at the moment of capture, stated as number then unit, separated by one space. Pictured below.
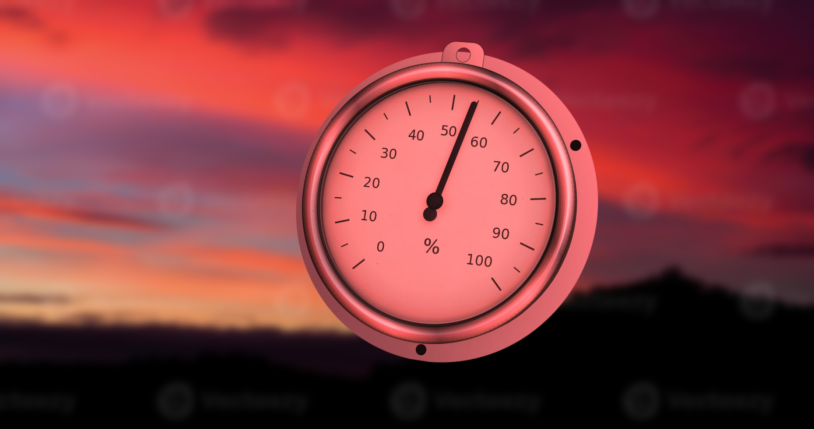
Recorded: 55 %
